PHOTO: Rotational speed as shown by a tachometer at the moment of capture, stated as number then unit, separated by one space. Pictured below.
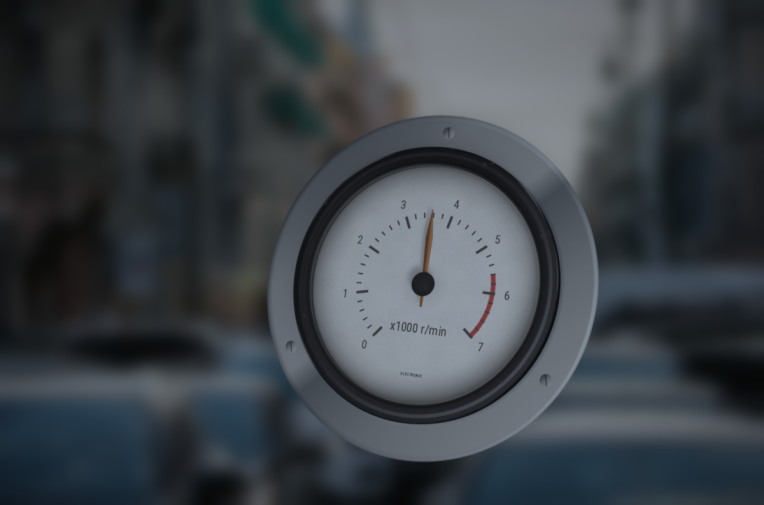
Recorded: 3600 rpm
